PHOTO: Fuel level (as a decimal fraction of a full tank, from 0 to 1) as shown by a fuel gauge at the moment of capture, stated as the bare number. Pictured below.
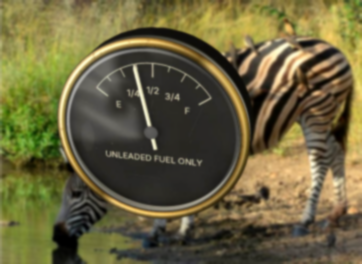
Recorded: 0.375
